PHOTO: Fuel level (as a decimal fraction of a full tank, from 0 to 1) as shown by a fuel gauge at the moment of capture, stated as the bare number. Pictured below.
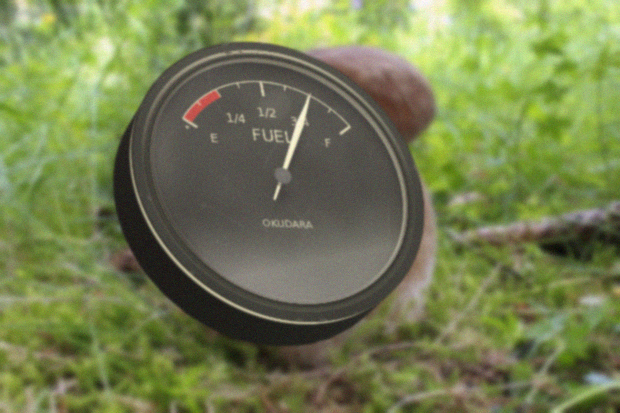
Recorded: 0.75
